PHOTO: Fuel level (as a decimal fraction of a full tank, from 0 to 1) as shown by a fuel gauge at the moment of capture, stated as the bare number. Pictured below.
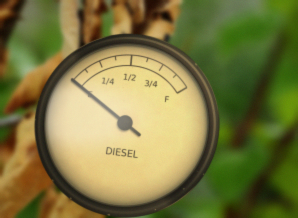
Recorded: 0
